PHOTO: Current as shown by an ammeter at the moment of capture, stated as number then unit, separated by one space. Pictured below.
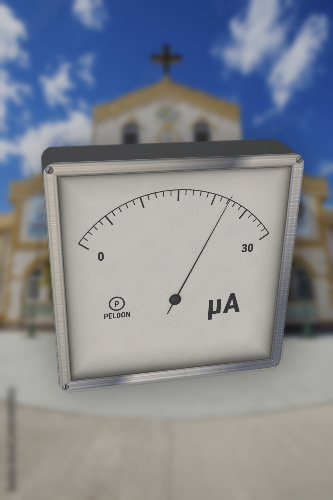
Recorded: 22 µA
